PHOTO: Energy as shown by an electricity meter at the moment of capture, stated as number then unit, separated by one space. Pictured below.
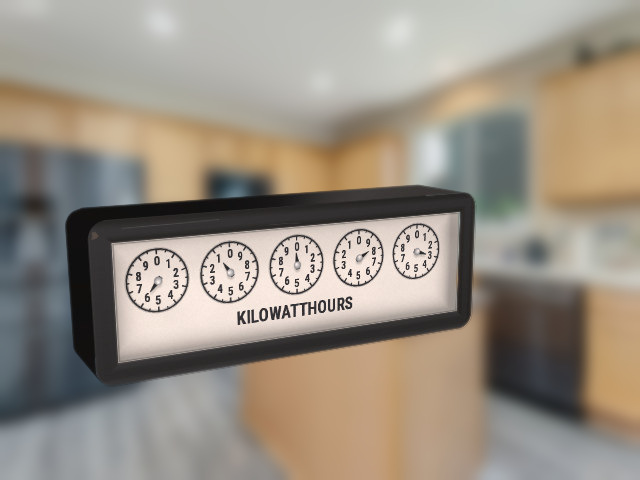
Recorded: 60983 kWh
